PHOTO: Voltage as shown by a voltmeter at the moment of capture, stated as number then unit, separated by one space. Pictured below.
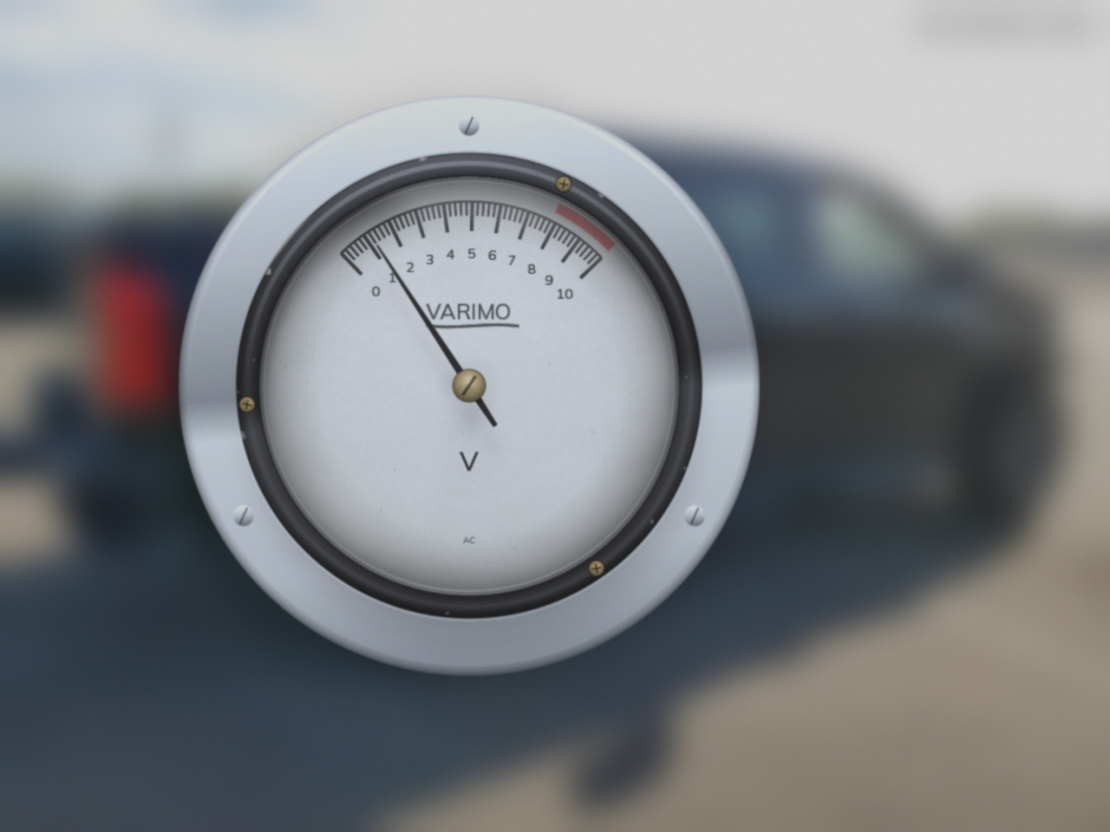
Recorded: 1.2 V
